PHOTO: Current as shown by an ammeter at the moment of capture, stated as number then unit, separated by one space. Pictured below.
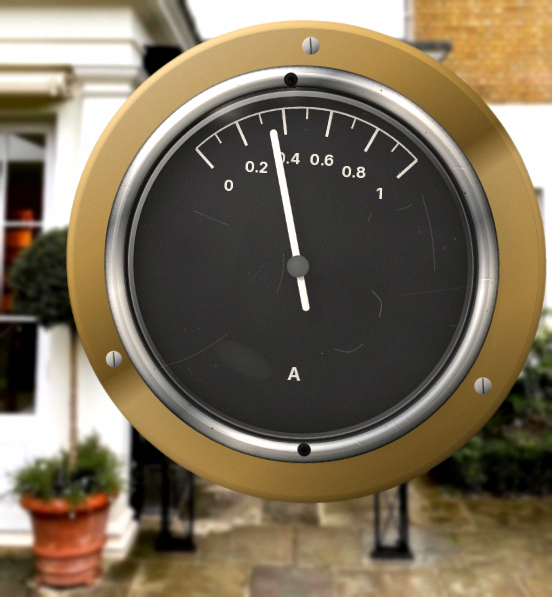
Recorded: 0.35 A
